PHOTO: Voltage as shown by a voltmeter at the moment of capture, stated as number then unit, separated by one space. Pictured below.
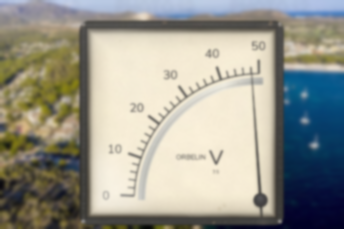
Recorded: 48 V
